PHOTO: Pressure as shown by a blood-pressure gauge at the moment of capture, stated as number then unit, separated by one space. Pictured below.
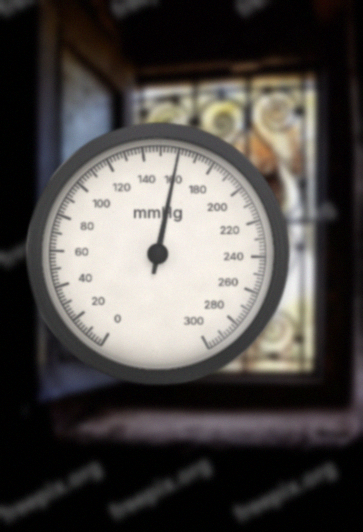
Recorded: 160 mmHg
